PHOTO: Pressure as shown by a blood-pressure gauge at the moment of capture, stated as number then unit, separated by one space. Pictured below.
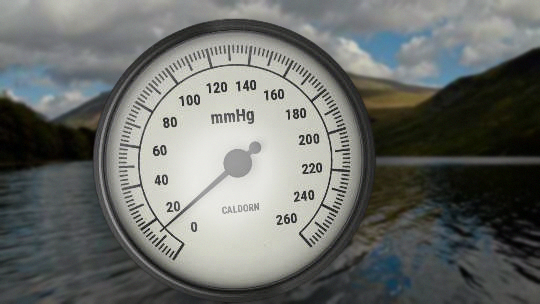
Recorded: 14 mmHg
